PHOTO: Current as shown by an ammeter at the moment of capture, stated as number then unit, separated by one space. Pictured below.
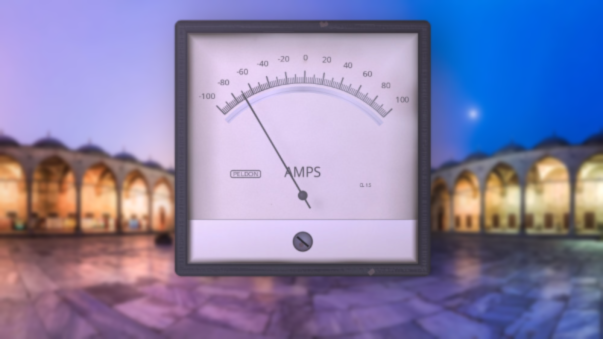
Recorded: -70 A
